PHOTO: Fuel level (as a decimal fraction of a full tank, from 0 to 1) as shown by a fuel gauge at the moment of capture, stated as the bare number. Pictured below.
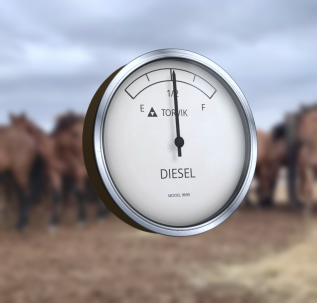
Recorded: 0.5
